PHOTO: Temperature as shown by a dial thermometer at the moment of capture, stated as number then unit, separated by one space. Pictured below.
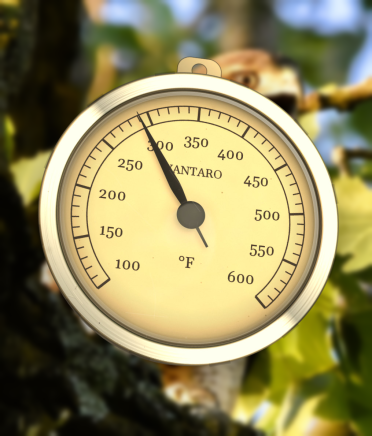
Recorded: 290 °F
